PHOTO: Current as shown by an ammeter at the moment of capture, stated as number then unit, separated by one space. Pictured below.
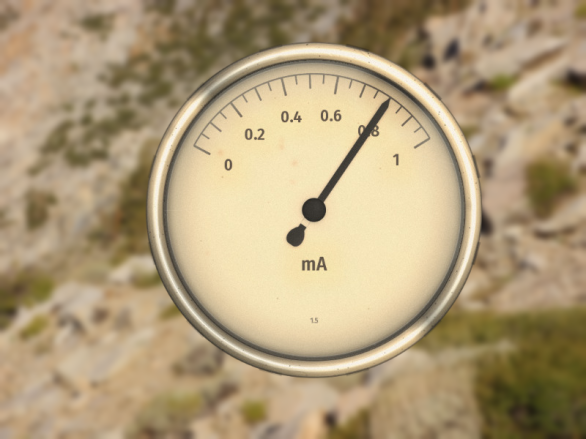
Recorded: 0.8 mA
